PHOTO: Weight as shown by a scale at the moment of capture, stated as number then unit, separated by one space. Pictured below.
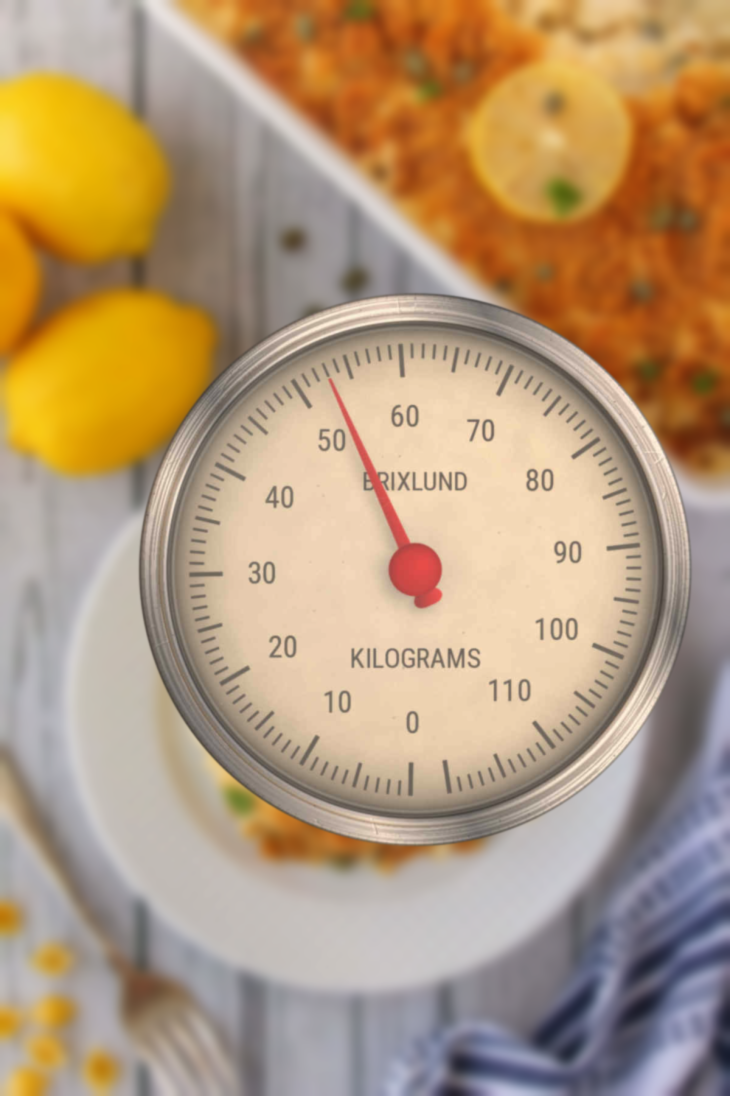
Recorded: 53 kg
